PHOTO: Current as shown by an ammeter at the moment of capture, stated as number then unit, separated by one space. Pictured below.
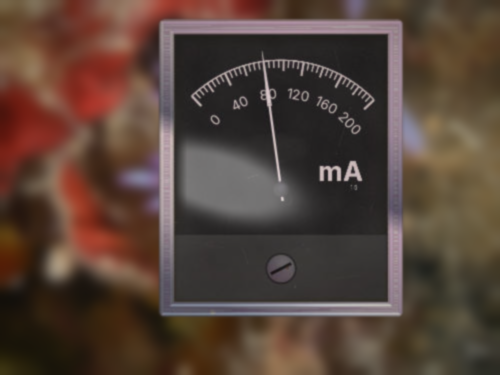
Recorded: 80 mA
